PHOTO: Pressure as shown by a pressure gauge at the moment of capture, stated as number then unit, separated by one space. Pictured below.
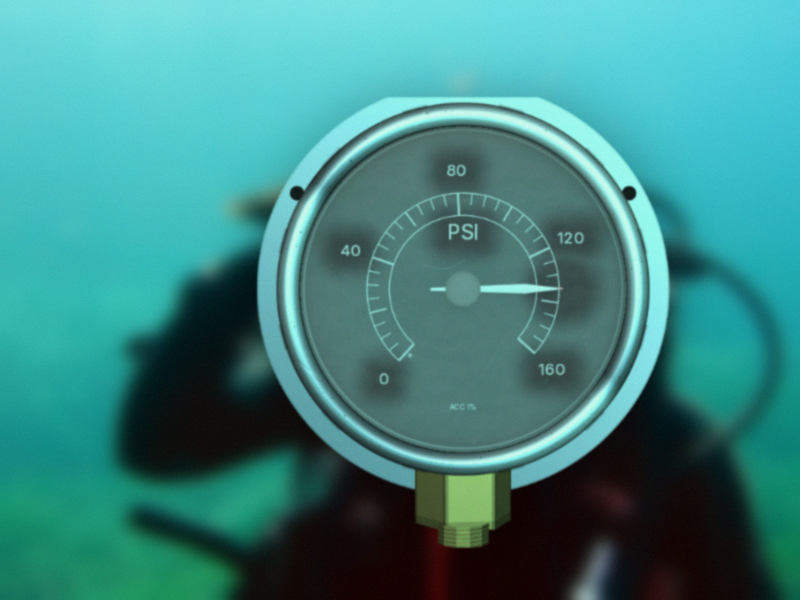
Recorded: 135 psi
